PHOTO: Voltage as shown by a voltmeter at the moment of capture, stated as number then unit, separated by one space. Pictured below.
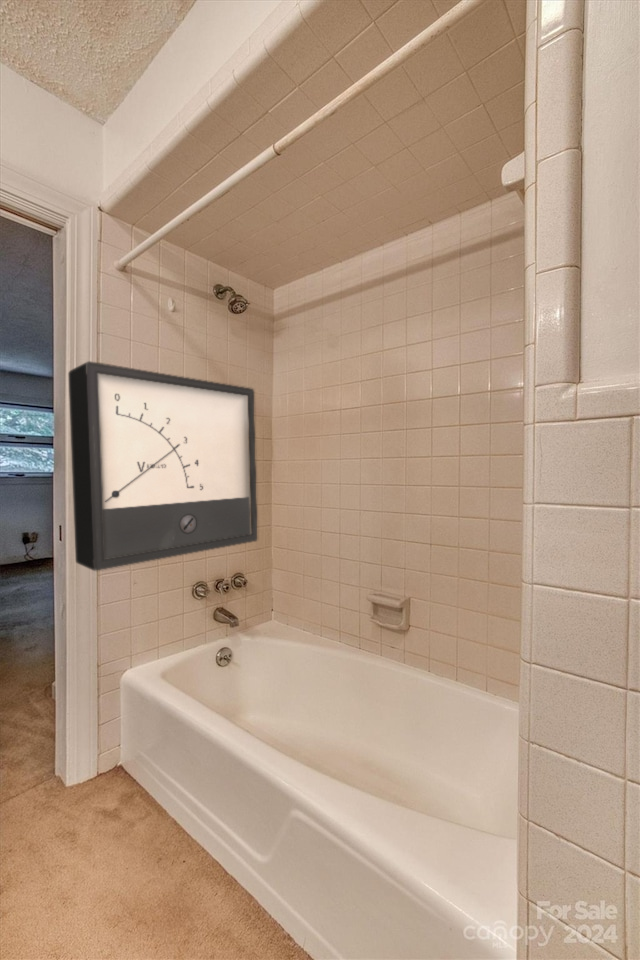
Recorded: 3 V
